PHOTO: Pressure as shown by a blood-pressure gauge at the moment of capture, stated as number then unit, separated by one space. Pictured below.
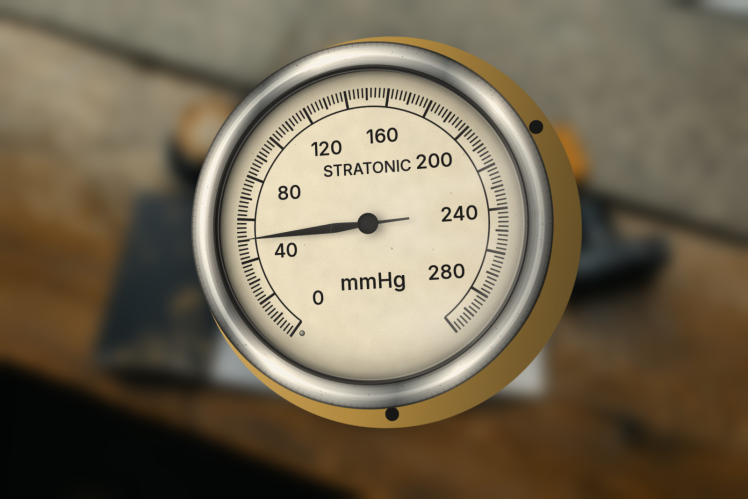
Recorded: 50 mmHg
